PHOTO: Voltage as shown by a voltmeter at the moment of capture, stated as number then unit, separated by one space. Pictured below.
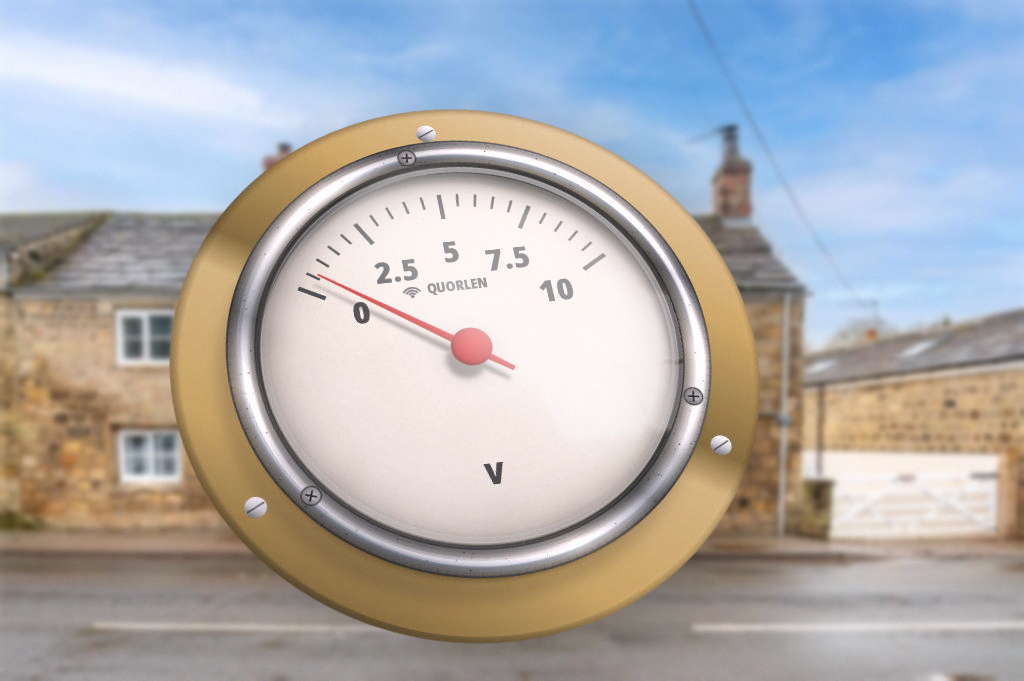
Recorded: 0.5 V
